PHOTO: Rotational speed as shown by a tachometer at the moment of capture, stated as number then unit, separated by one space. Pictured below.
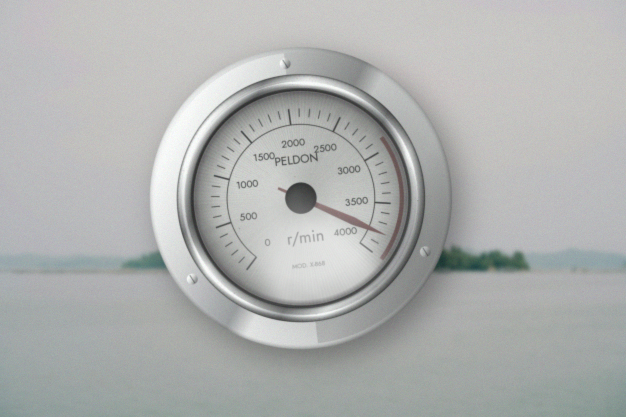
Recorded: 3800 rpm
